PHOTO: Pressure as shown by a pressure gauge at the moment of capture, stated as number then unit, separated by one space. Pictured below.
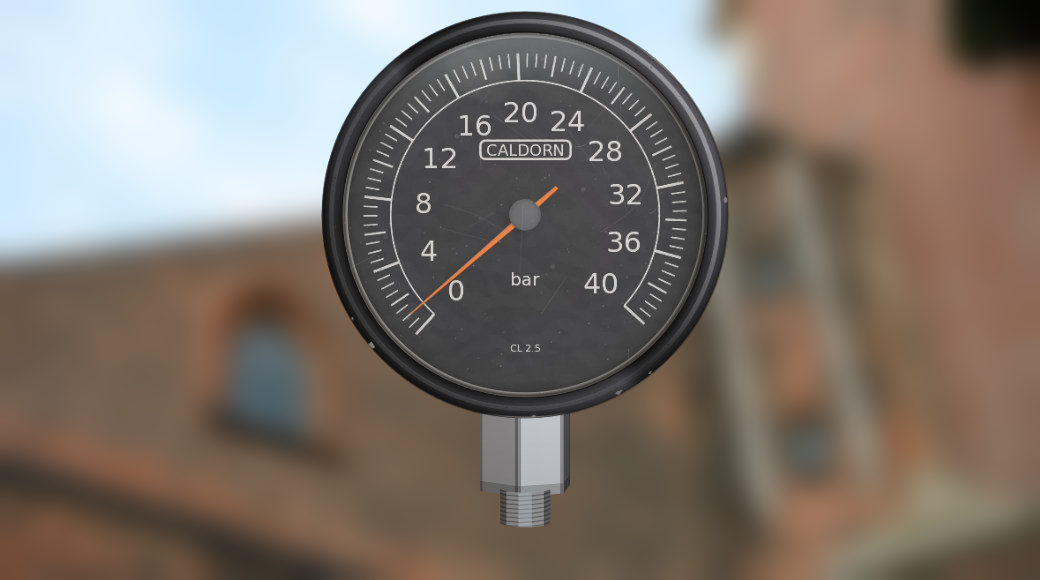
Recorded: 1 bar
